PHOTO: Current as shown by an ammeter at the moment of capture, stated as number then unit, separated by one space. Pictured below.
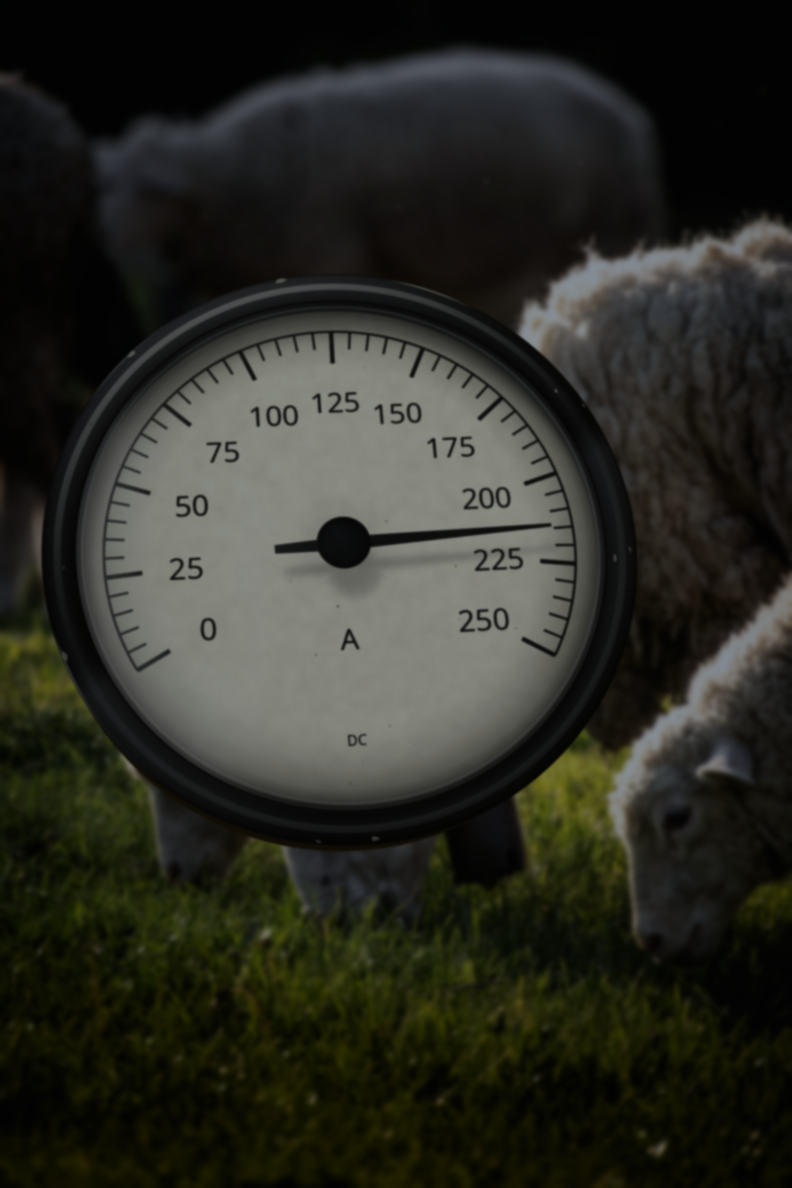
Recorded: 215 A
